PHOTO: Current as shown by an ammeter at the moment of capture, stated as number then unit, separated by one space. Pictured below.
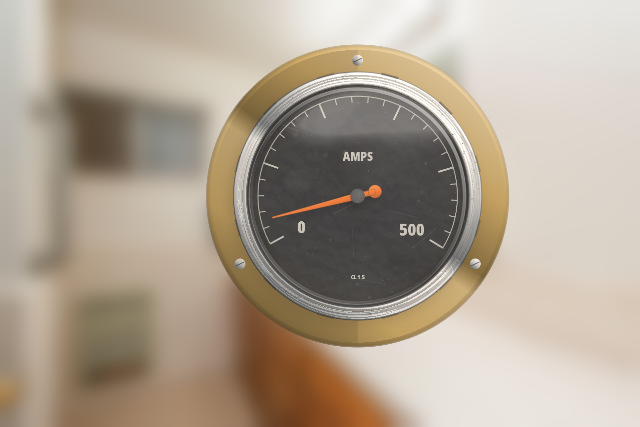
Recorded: 30 A
